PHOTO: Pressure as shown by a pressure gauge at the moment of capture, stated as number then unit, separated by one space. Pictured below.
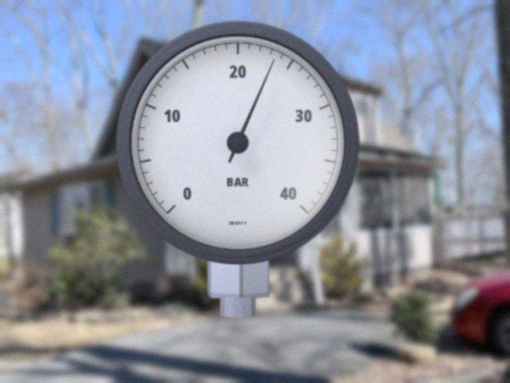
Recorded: 23.5 bar
